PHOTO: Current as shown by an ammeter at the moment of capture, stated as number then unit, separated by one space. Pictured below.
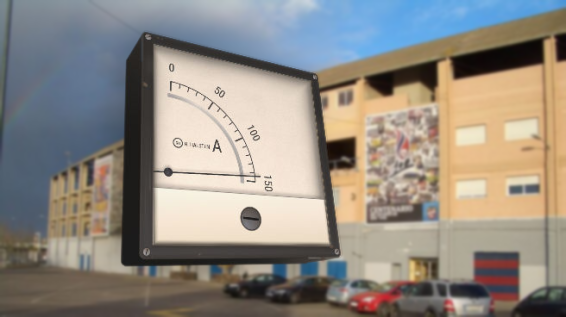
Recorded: 145 A
